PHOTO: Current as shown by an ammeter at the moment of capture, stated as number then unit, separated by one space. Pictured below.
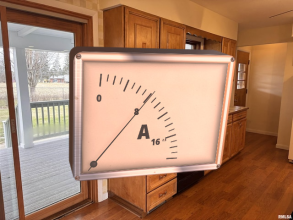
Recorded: 8 A
